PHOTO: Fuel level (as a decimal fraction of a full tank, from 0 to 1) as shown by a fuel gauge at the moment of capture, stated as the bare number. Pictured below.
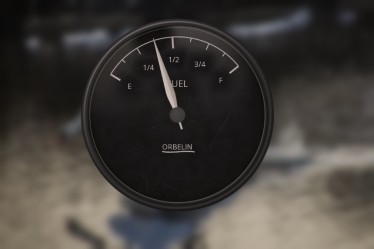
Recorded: 0.375
